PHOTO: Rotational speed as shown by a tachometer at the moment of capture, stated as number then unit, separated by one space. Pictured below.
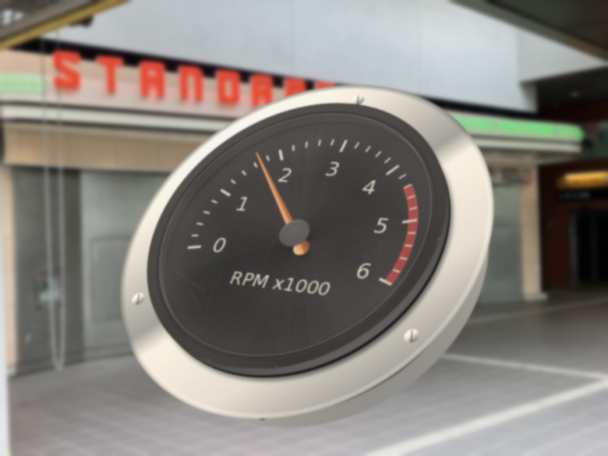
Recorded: 1700 rpm
